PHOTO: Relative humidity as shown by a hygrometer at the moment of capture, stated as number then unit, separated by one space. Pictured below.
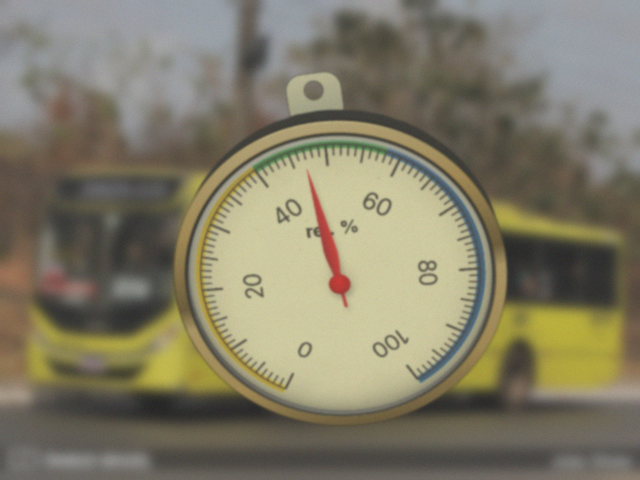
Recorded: 47 %
